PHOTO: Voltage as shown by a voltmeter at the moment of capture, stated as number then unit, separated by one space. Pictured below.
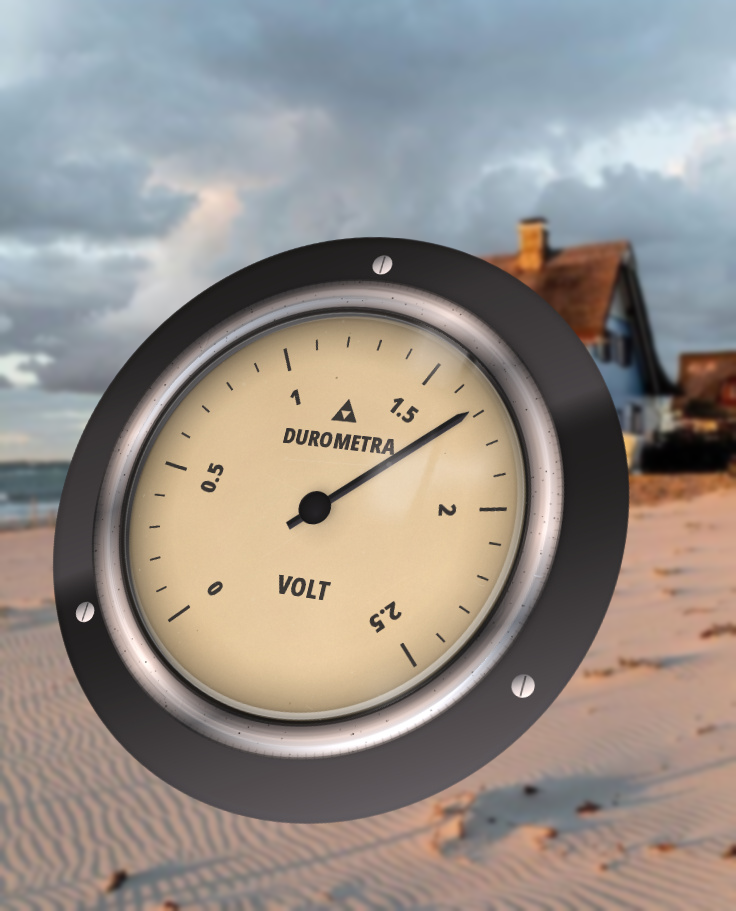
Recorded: 1.7 V
